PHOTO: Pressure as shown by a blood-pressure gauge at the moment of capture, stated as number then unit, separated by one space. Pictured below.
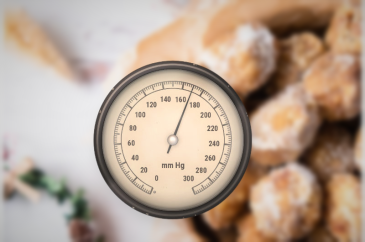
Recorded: 170 mmHg
